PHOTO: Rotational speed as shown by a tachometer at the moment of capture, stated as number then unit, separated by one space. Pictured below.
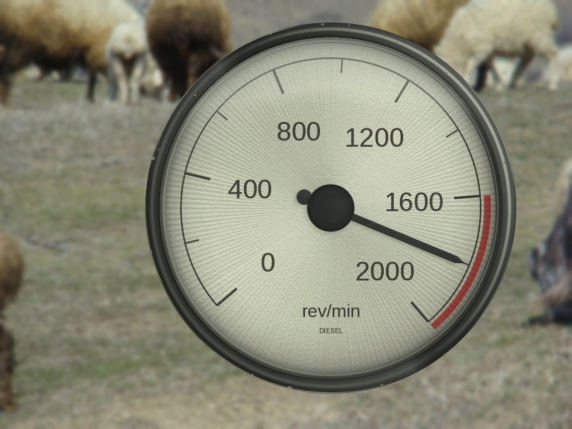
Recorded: 1800 rpm
